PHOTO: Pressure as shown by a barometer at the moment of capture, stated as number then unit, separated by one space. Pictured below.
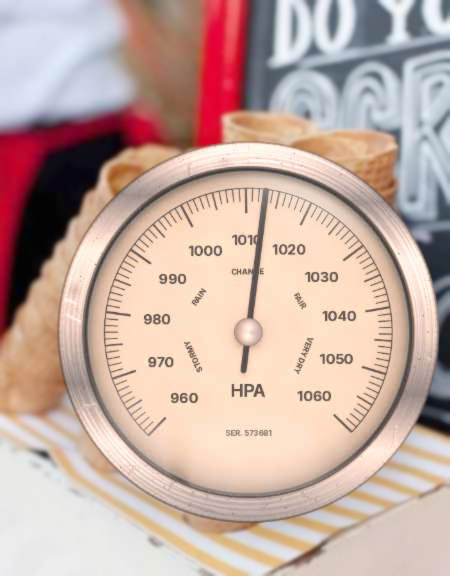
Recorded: 1013 hPa
